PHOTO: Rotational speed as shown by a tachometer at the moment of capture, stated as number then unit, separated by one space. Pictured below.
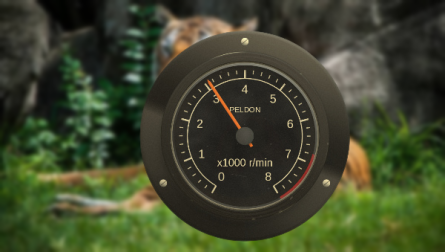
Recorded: 3100 rpm
